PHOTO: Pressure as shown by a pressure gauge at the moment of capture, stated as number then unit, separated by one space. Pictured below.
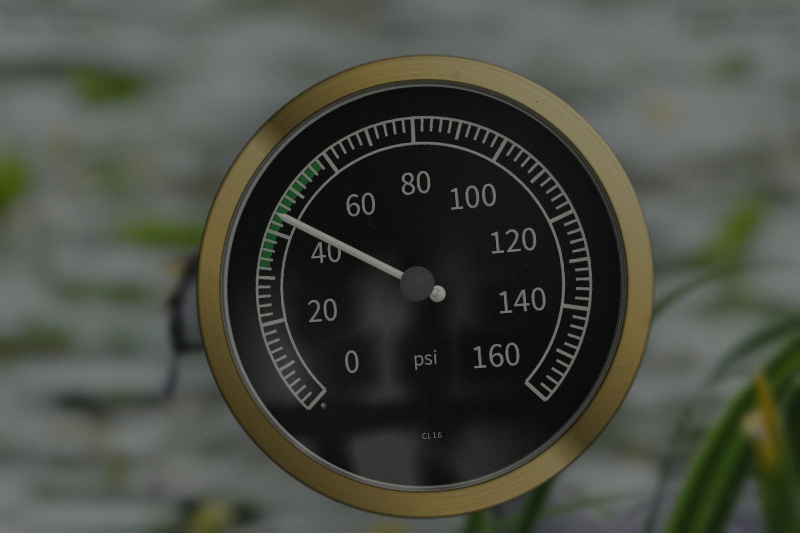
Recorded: 44 psi
